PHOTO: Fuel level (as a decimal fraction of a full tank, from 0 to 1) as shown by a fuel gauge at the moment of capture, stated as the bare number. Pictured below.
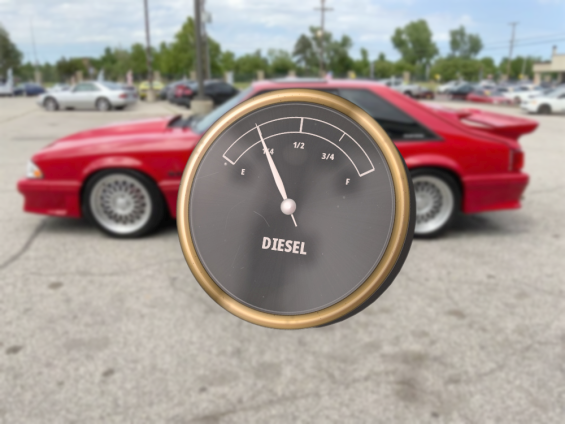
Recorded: 0.25
